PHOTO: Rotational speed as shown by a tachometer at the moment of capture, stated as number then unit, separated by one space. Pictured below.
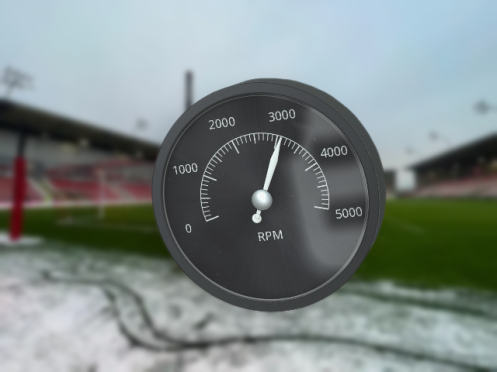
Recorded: 3100 rpm
